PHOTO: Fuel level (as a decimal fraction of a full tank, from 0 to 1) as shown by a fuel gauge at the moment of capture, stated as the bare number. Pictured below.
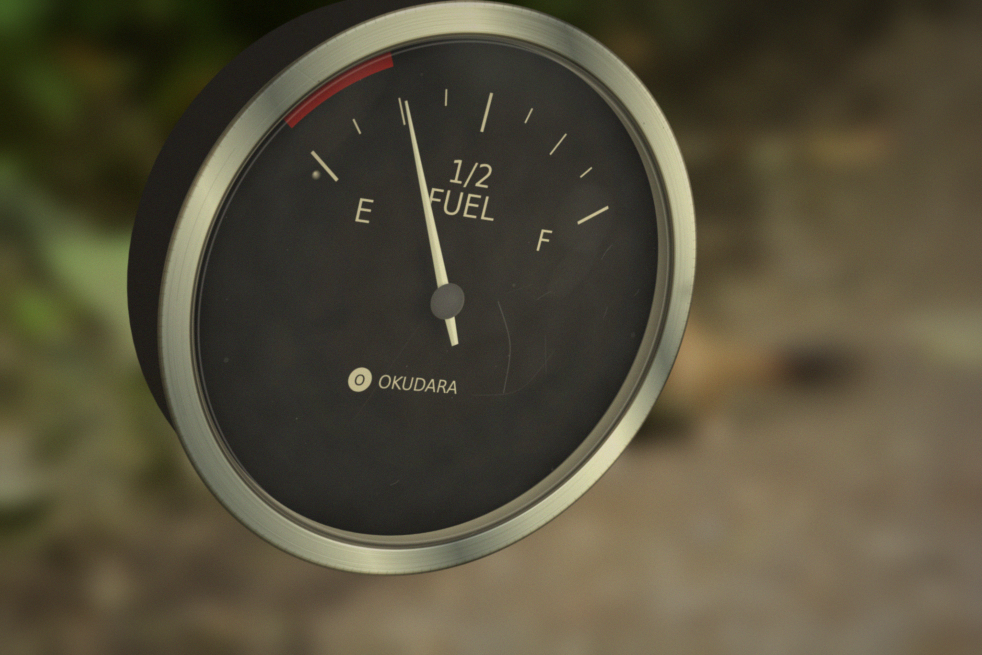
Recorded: 0.25
